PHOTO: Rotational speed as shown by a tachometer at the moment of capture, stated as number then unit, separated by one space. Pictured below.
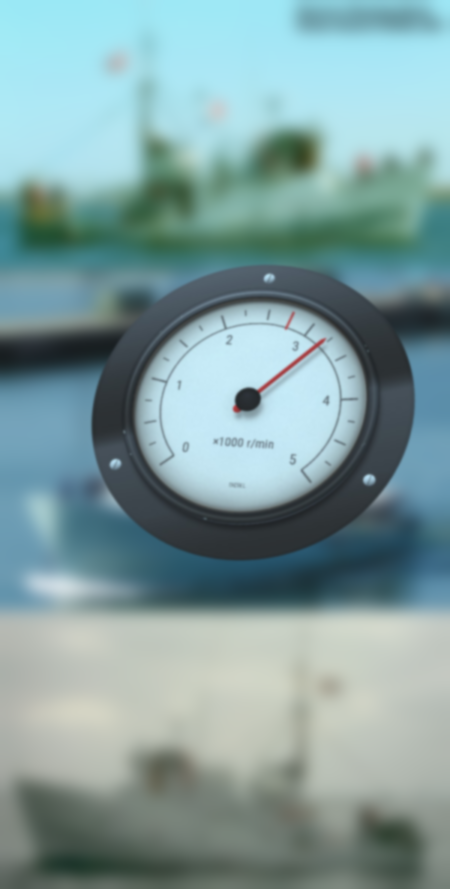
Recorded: 3250 rpm
